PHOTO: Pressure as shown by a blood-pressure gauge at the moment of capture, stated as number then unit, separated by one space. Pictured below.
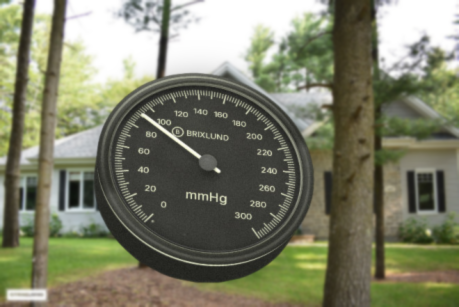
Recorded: 90 mmHg
